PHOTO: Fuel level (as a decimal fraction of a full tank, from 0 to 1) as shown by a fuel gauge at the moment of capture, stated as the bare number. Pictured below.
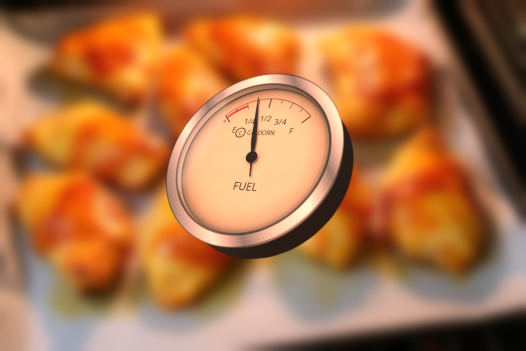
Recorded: 0.375
